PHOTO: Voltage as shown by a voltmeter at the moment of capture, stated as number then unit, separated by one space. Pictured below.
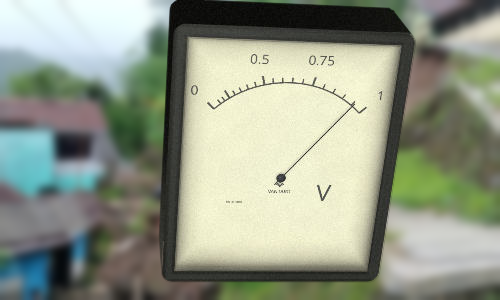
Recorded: 0.95 V
